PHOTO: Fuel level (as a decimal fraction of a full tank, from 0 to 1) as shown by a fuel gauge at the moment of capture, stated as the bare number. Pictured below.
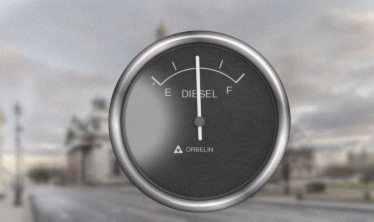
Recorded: 0.5
